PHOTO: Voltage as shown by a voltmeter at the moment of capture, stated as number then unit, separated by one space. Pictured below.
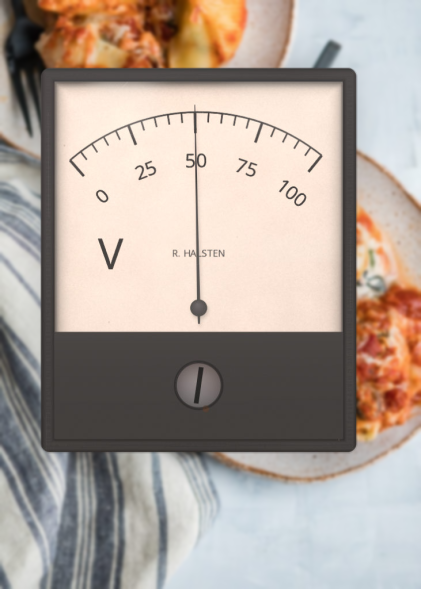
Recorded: 50 V
